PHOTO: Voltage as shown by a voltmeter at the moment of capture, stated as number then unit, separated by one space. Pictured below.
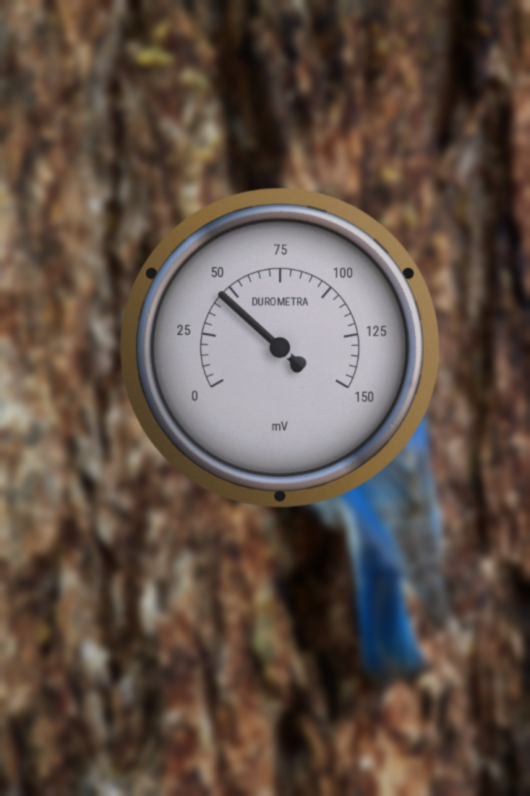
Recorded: 45 mV
